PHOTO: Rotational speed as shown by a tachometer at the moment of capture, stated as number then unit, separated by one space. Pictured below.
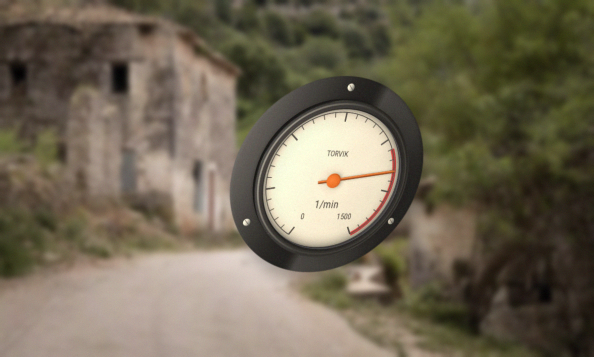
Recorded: 1150 rpm
